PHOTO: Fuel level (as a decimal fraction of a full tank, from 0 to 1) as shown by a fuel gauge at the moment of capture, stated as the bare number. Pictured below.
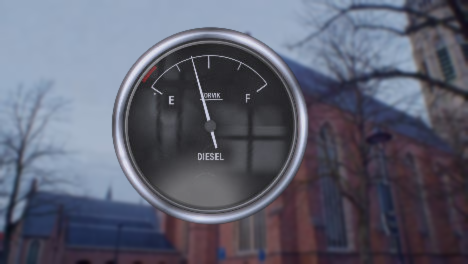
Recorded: 0.375
